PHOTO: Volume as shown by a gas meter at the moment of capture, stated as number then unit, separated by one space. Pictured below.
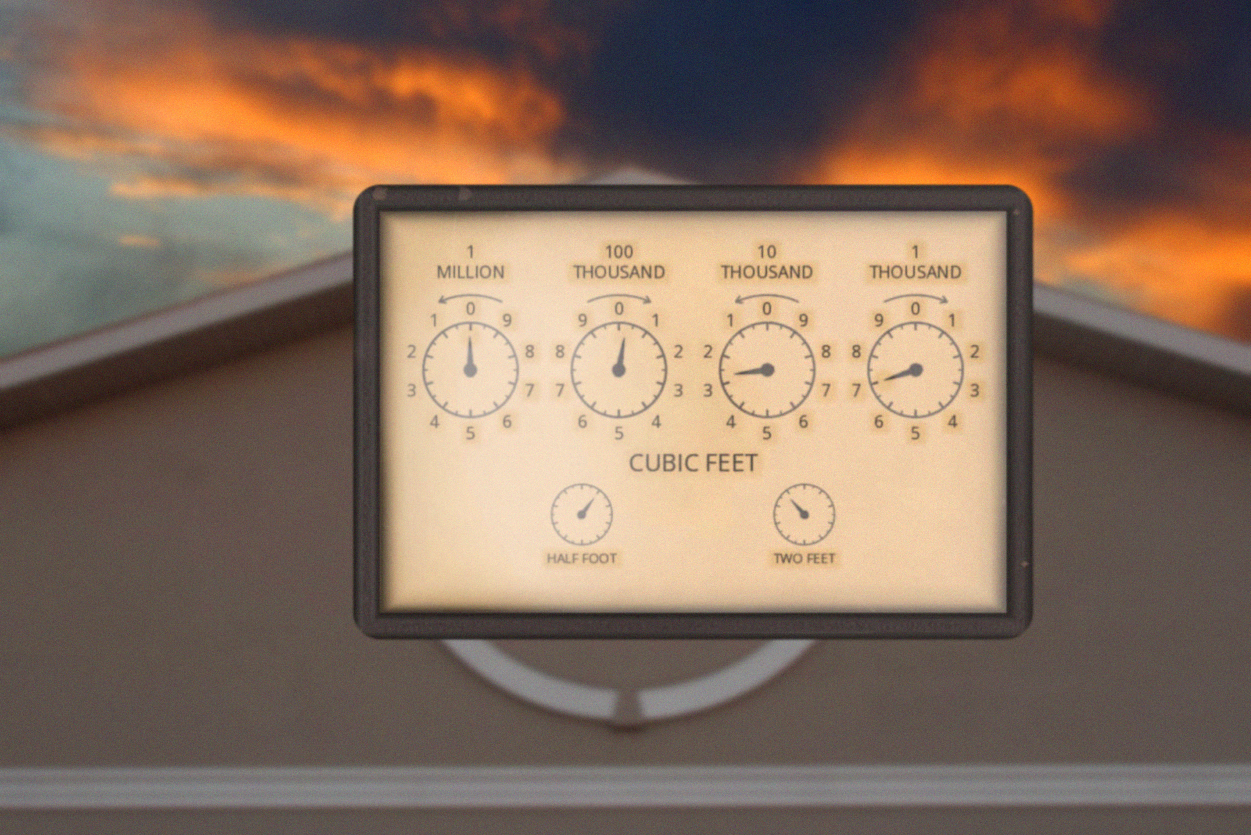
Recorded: 2700 ft³
